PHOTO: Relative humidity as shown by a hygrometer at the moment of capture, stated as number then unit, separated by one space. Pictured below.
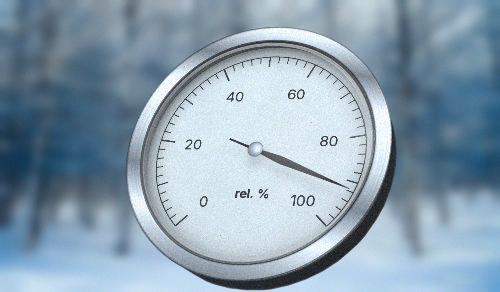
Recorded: 92 %
